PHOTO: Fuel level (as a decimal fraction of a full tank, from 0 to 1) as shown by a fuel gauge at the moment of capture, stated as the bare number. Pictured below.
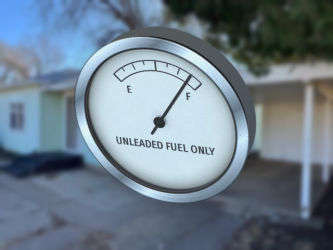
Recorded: 0.875
